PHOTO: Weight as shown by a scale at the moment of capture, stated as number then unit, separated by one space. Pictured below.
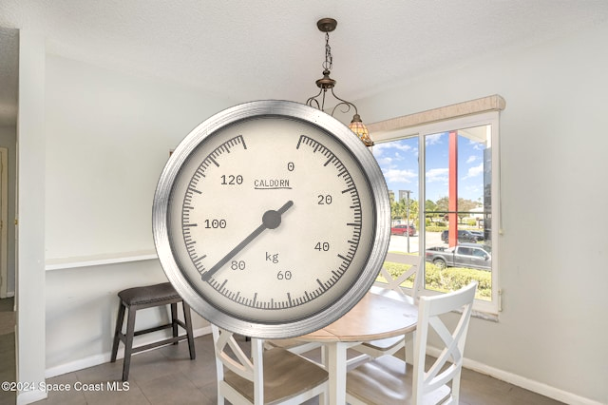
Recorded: 85 kg
